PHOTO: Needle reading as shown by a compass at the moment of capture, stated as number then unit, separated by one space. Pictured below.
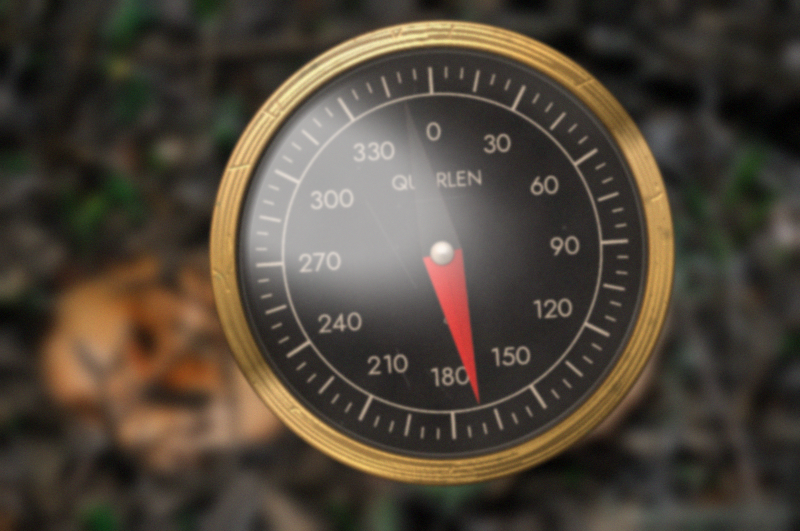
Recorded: 170 °
